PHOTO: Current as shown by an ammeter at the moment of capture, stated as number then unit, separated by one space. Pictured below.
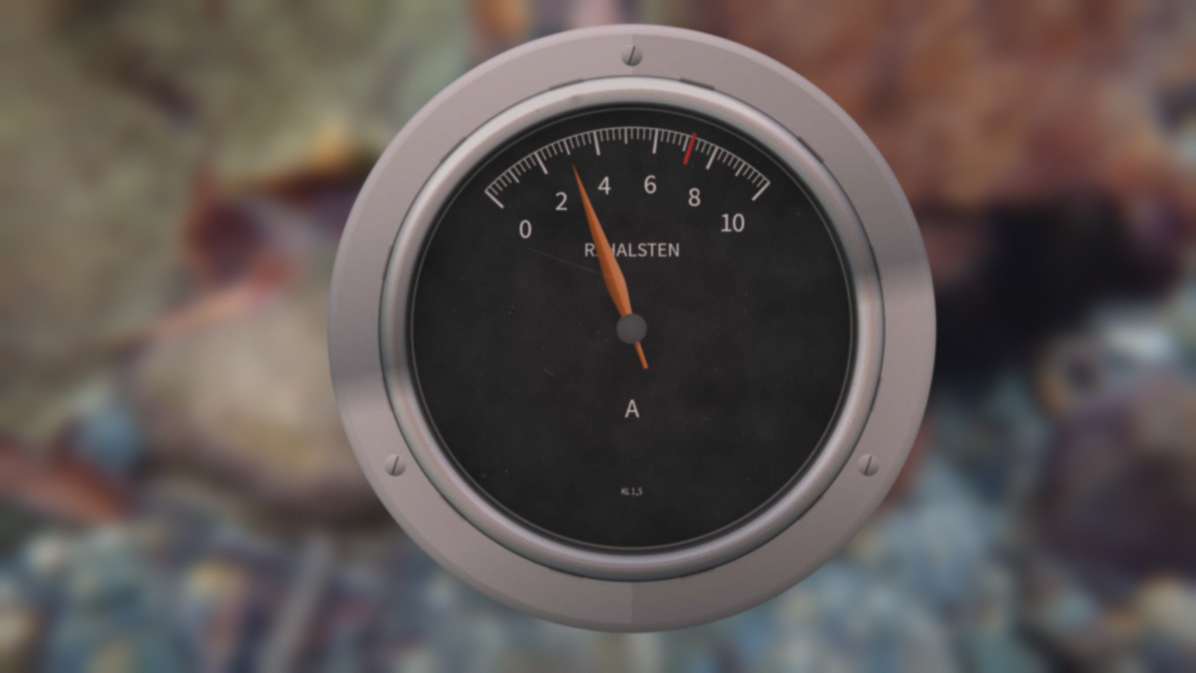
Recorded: 3 A
